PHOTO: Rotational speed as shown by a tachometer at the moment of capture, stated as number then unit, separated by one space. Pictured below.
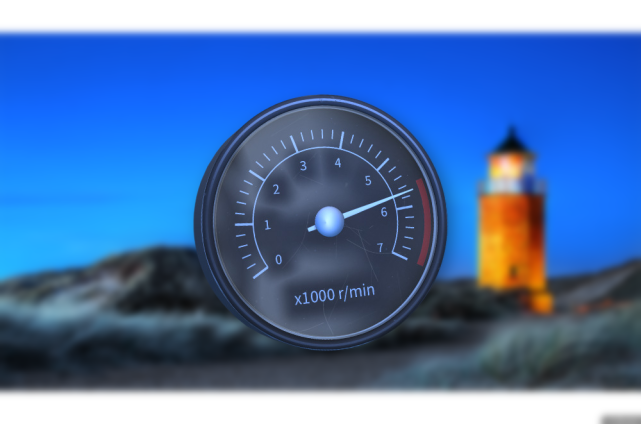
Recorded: 5700 rpm
